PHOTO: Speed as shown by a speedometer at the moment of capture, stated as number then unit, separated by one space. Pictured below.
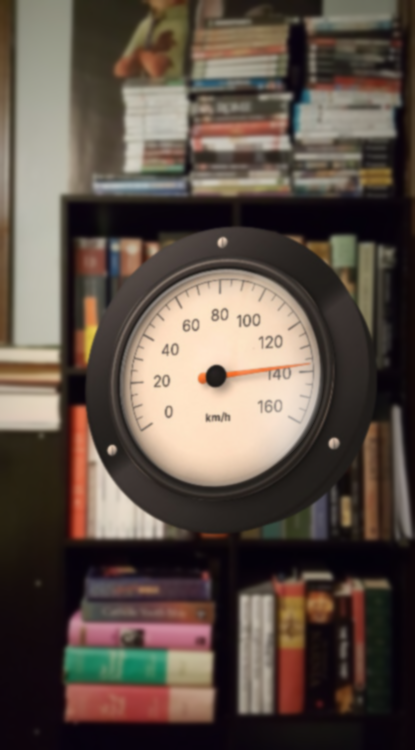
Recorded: 137.5 km/h
